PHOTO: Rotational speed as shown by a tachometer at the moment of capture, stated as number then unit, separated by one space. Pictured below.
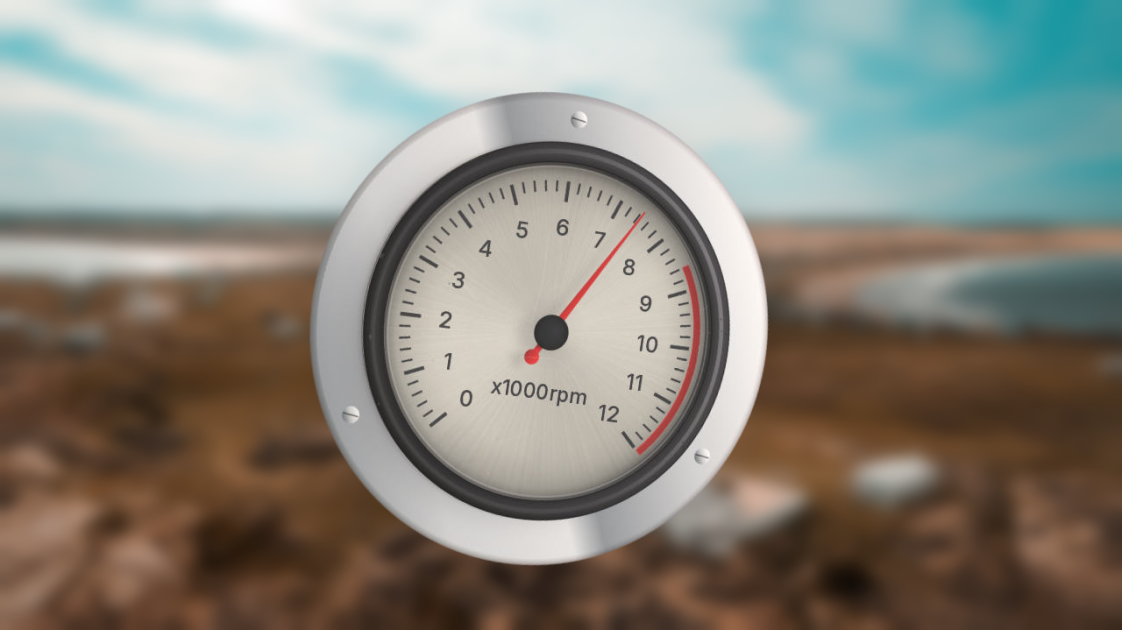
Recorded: 7400 rpm
